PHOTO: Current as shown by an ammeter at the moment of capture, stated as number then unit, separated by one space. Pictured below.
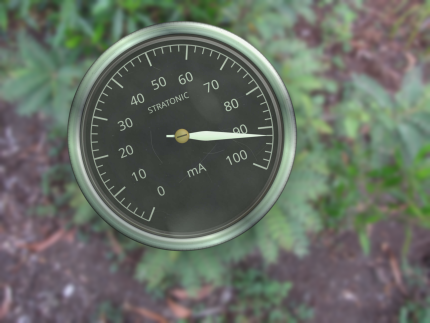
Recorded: 92 mA
